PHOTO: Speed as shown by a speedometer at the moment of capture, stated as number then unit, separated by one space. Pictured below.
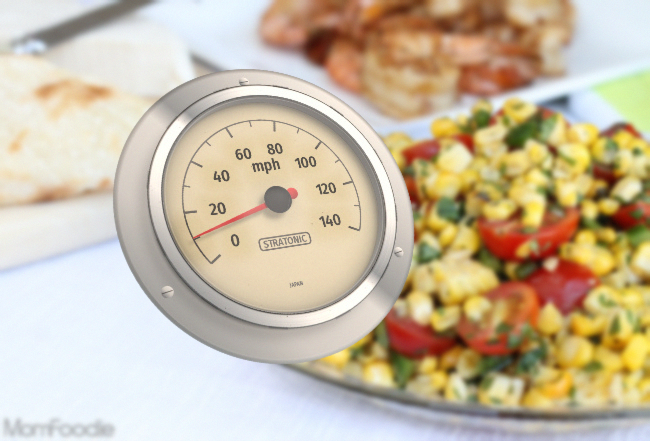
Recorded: 10 mph
